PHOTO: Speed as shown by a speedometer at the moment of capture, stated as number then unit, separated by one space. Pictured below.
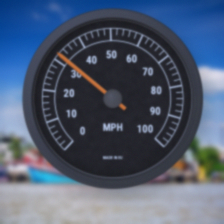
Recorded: 32 mph
